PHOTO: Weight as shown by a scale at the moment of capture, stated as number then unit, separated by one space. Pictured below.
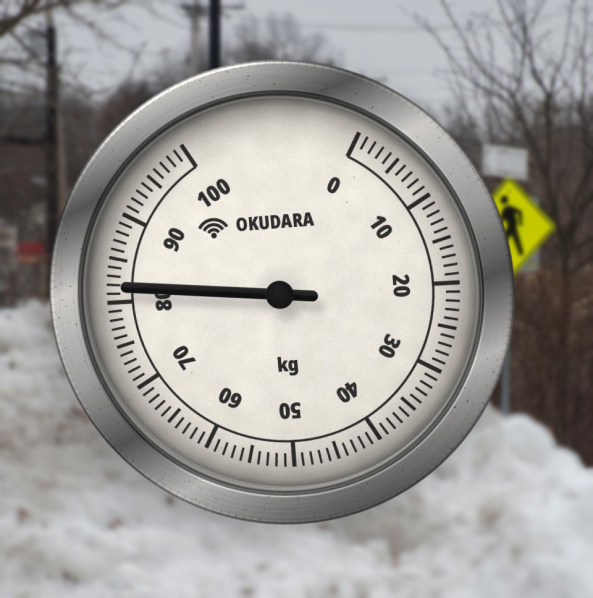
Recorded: 82 kg
